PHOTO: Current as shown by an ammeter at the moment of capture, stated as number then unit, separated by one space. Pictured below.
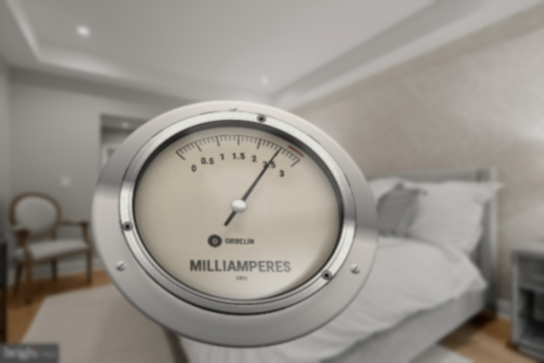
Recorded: 2.5 mA
